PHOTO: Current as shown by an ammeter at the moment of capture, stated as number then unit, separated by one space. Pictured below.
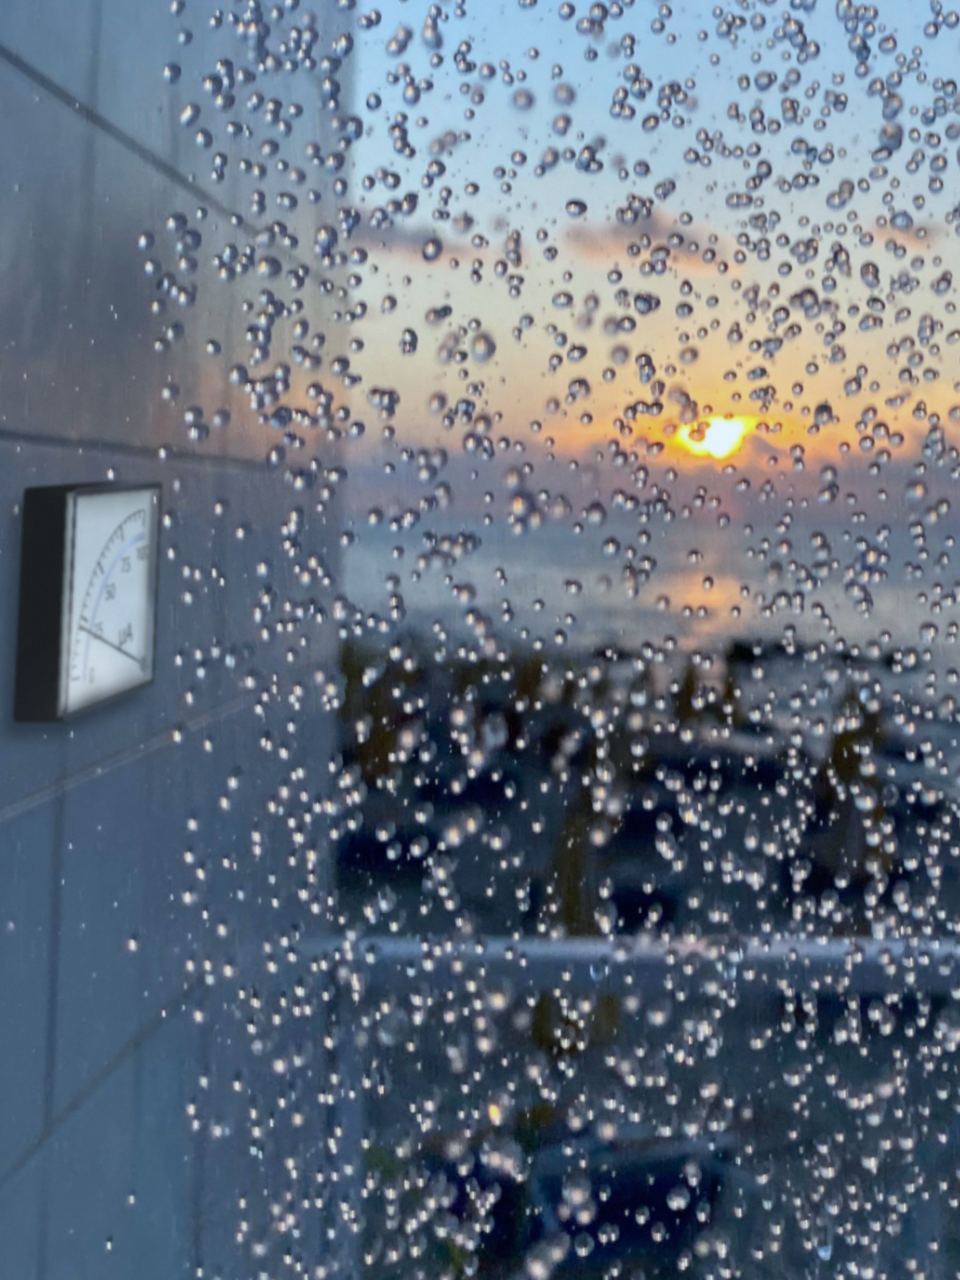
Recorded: 20 µA
